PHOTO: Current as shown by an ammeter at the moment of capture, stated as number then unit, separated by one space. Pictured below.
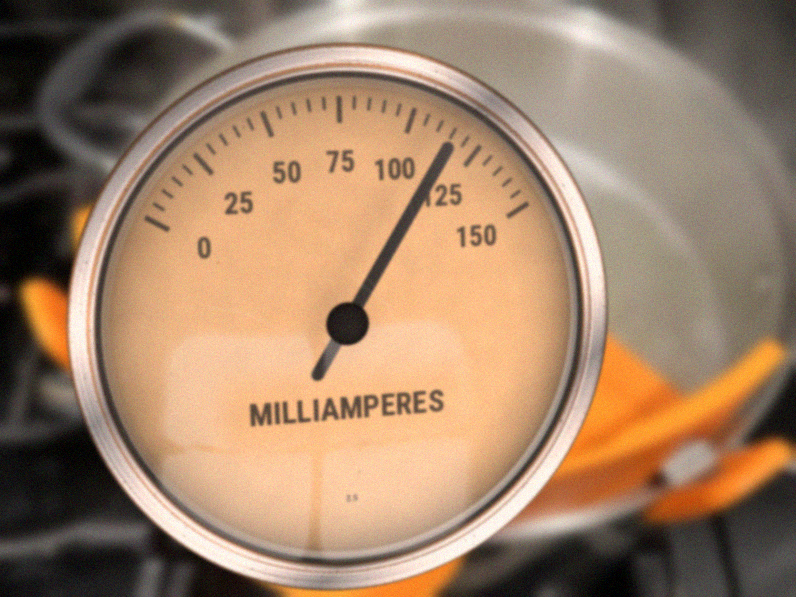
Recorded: 115 mA
